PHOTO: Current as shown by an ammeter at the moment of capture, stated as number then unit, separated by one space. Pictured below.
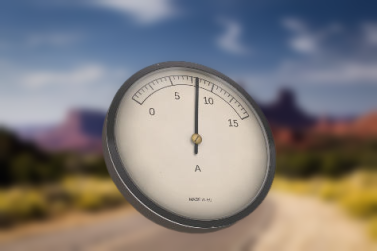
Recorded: 8 A
